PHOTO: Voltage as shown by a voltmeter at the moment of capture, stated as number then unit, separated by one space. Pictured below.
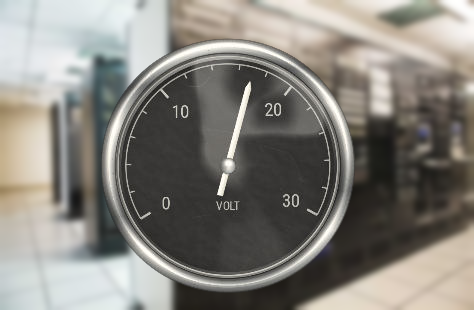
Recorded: 17 V
